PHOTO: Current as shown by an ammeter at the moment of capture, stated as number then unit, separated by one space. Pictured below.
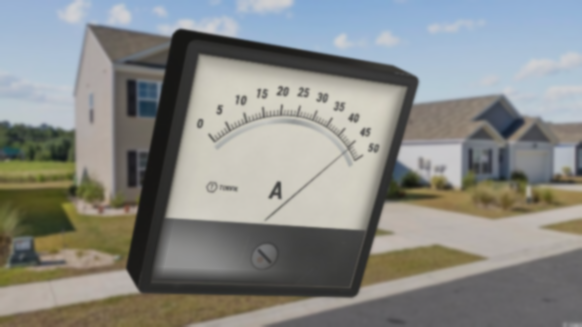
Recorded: 45 A
